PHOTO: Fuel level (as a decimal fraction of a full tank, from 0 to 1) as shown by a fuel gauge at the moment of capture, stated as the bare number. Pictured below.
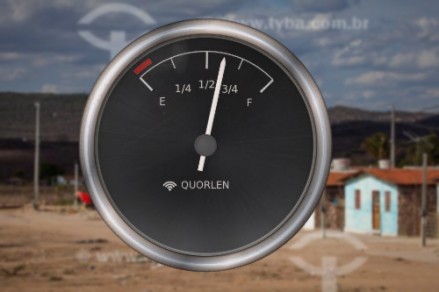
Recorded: 0.625
